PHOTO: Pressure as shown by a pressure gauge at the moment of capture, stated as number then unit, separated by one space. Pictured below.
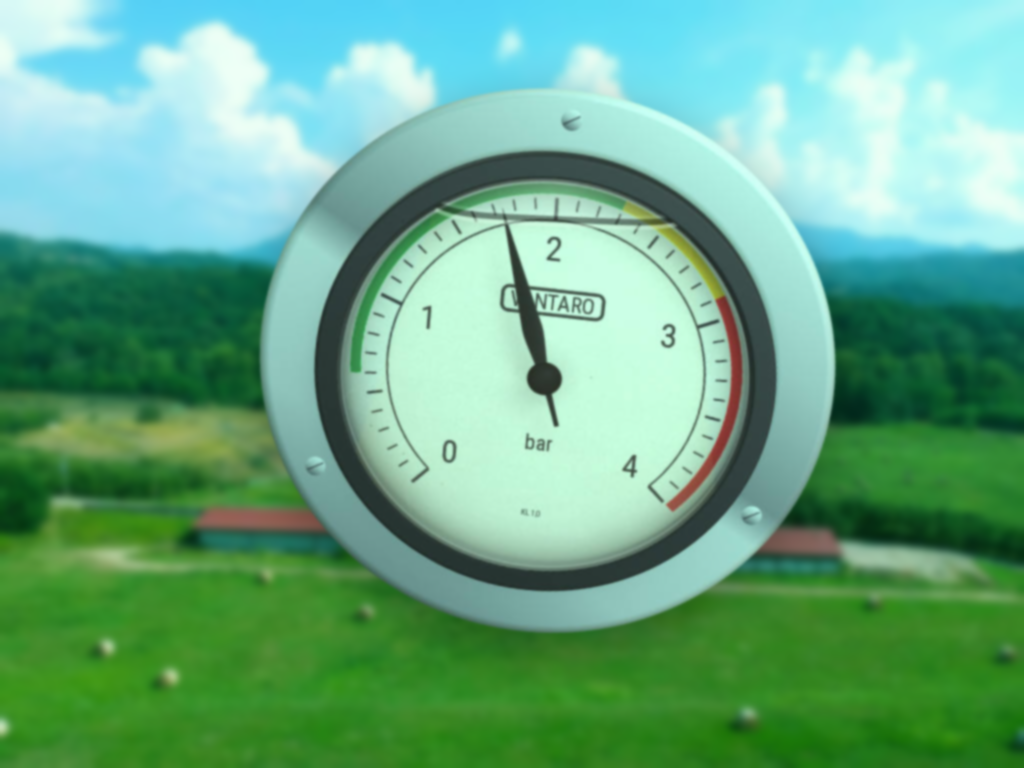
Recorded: 1.75 bar
